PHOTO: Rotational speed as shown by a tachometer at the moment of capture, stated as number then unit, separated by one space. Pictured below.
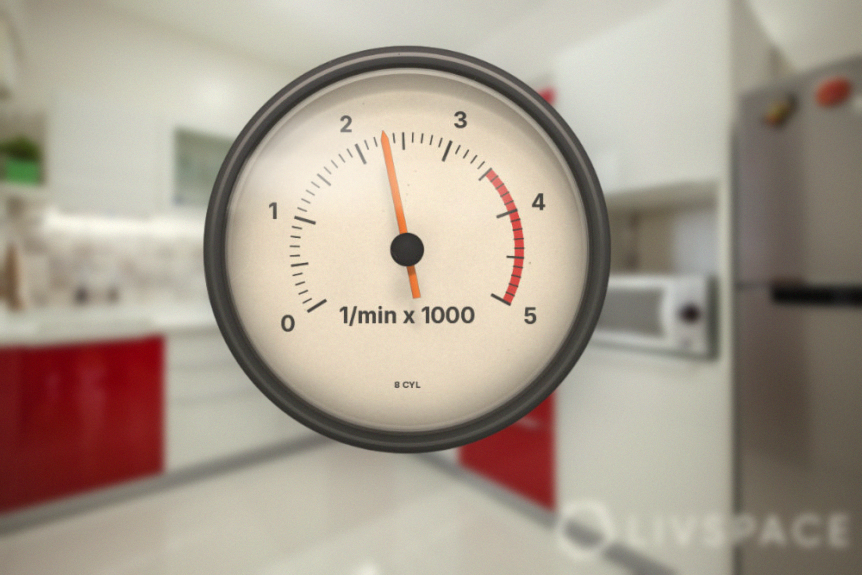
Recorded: 2300 rpm
